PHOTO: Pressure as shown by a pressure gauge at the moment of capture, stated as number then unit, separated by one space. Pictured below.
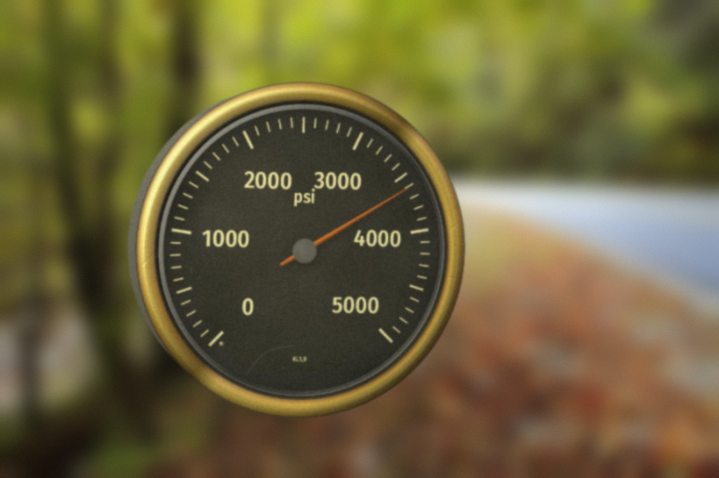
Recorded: 3600 psi
